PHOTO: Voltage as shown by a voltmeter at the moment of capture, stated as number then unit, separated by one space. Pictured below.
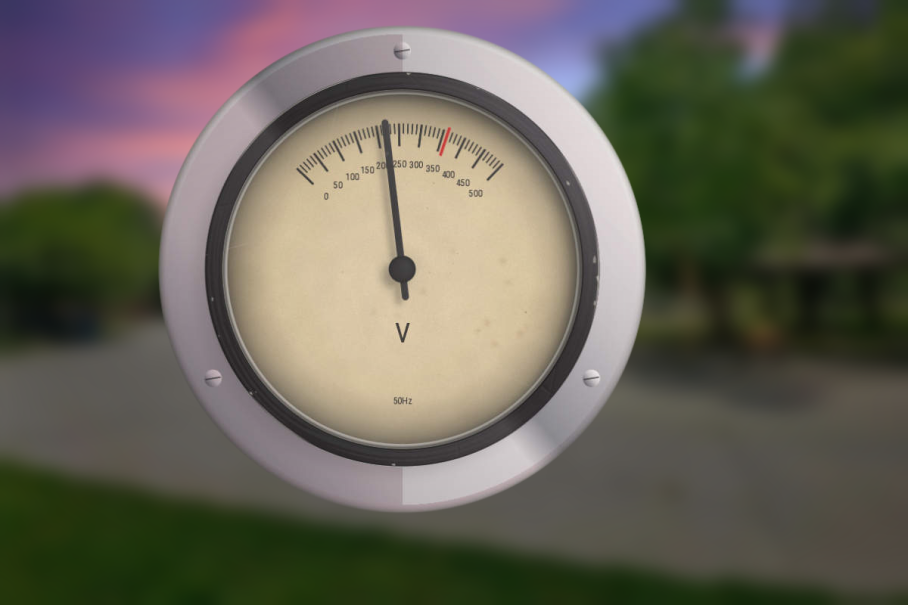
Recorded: 220 V
